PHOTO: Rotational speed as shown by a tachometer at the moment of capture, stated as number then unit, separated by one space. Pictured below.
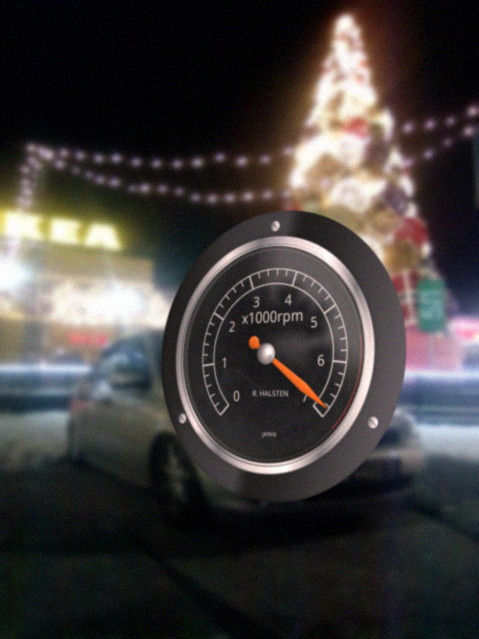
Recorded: 6800 rpm
